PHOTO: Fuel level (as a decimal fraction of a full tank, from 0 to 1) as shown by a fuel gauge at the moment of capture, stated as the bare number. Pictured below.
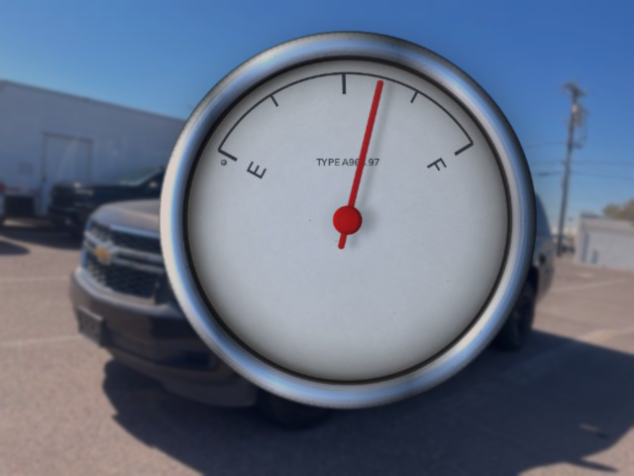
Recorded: 0.625
